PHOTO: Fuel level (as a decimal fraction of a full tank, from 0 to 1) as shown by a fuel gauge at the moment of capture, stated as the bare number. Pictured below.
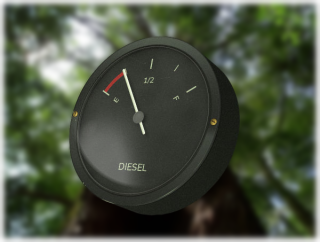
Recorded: 0.25
